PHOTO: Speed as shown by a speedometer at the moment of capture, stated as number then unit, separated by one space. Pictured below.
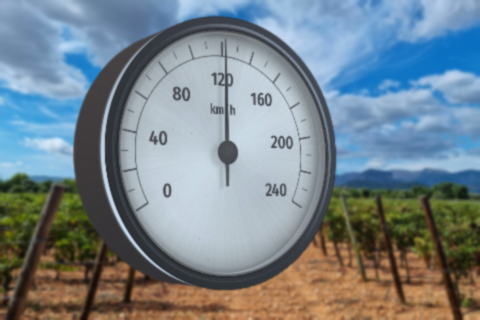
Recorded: 120 km/h
